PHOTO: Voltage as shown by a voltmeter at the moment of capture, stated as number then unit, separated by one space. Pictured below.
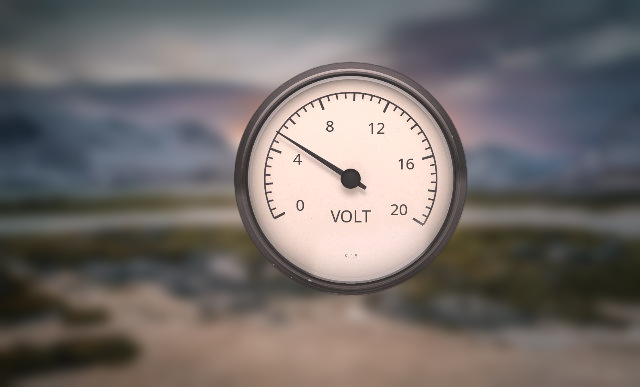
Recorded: 5 V
